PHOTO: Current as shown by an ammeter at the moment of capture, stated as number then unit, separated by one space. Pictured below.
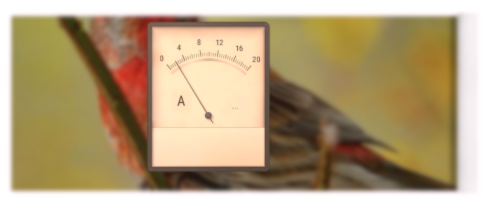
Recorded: 2 A
